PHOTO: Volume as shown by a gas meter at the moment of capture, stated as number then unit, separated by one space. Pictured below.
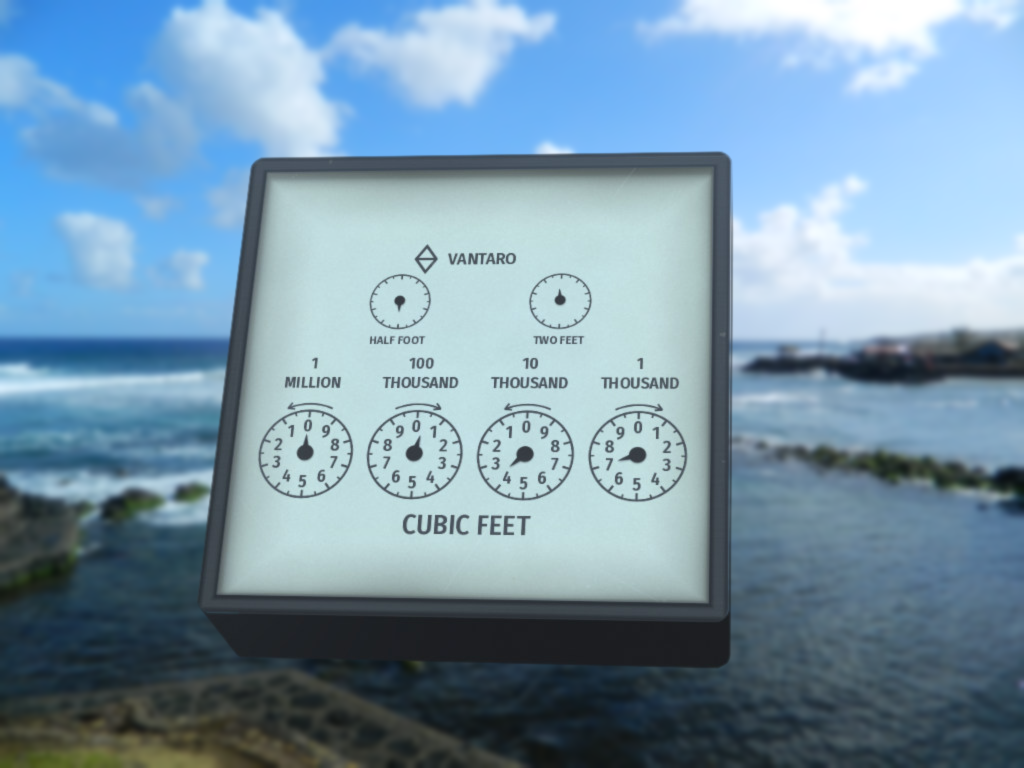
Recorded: 3700 ft³
